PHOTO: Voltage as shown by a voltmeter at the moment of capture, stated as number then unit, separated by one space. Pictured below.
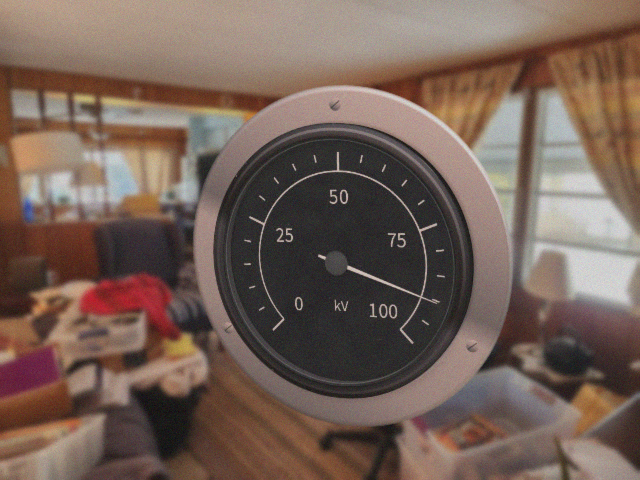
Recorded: 90 kV
